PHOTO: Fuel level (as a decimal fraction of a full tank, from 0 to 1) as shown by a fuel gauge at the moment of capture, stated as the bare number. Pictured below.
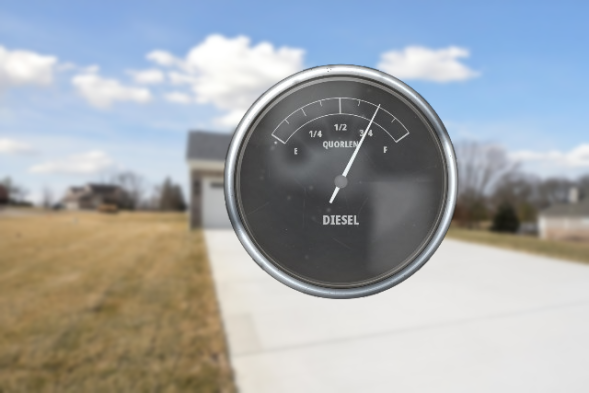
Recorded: 0.75
